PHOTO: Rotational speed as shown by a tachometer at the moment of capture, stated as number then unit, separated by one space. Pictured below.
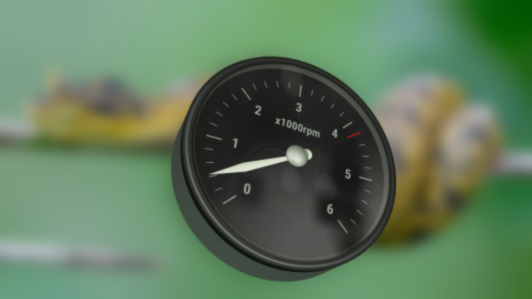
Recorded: 400 rpm
